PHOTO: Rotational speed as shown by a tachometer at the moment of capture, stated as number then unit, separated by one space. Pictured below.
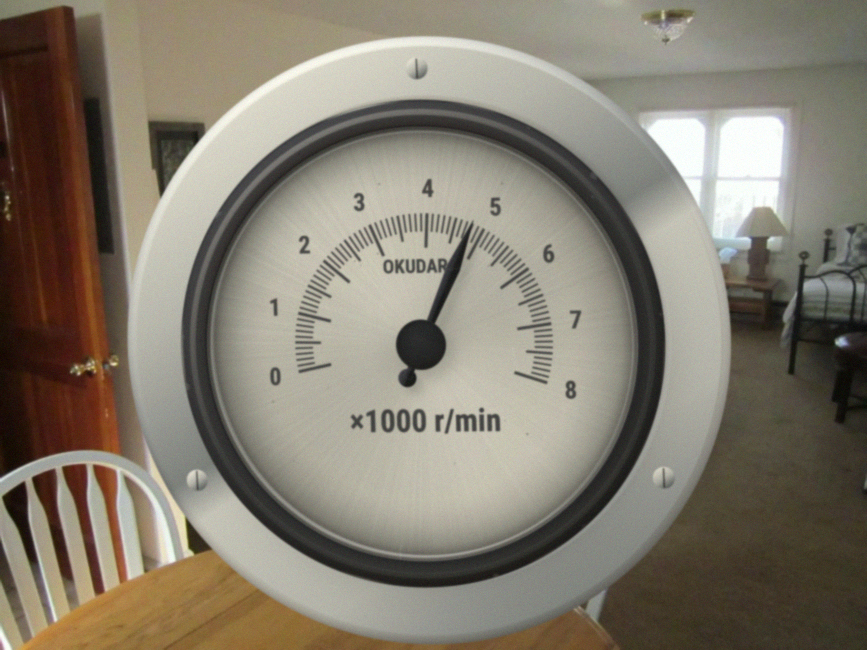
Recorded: 4800 rpm
